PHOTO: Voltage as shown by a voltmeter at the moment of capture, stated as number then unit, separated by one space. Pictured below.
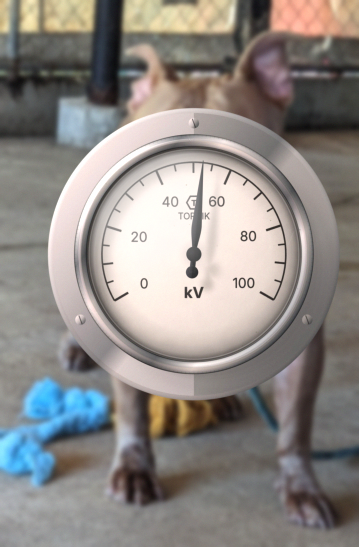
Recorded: 52.5 kV
